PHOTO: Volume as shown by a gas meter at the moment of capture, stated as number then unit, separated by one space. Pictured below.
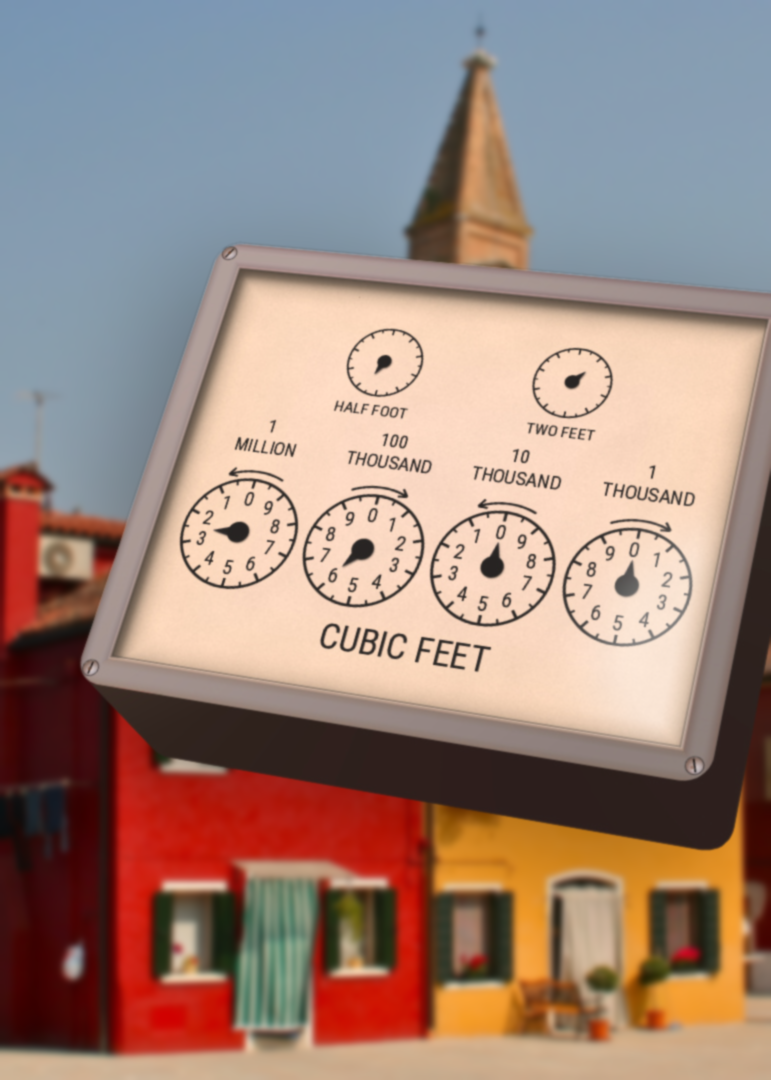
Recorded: 260000 ft³
